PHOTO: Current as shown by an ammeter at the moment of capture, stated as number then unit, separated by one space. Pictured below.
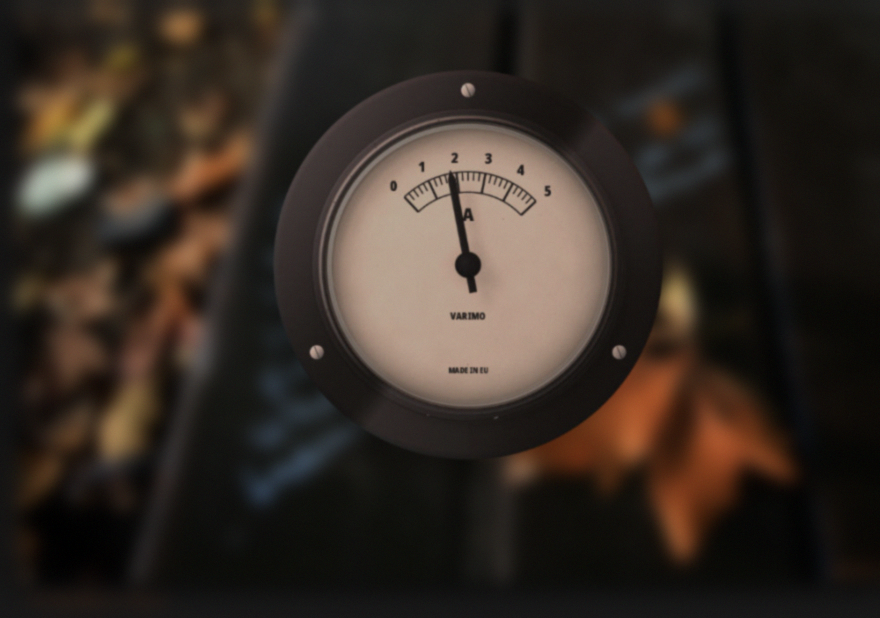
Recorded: 1.8 A
